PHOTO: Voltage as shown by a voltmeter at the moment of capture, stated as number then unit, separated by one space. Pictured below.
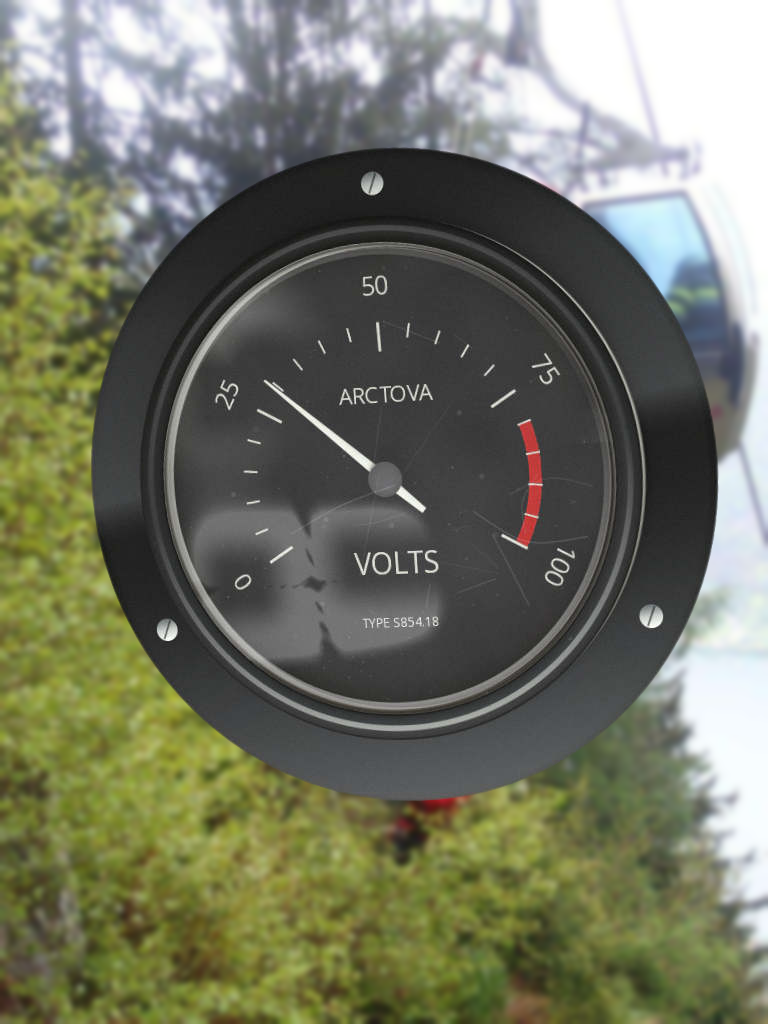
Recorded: 30 V
